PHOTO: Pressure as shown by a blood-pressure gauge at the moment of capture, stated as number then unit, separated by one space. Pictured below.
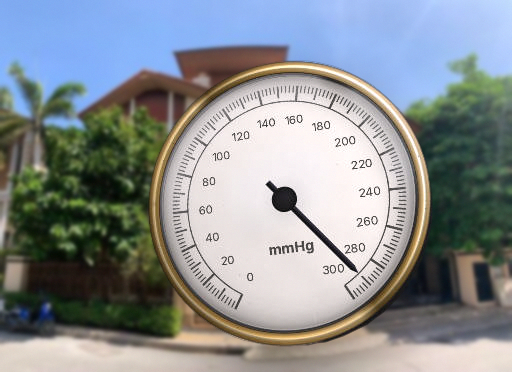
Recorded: 290 mmHg
